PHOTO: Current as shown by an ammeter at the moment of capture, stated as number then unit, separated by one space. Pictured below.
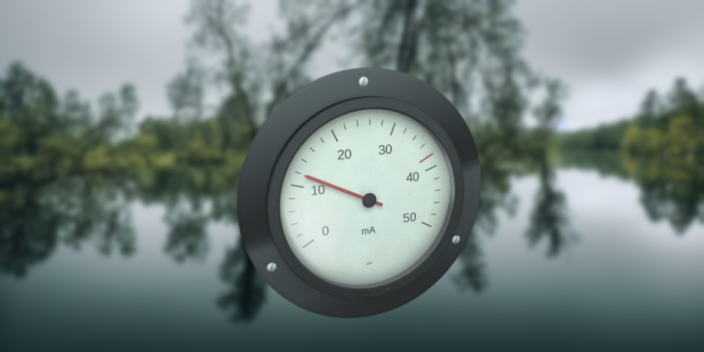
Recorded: 12 mA
